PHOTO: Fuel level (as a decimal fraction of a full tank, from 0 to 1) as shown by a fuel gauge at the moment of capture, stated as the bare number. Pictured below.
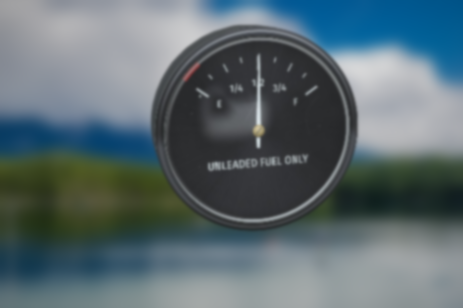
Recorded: 0.5
